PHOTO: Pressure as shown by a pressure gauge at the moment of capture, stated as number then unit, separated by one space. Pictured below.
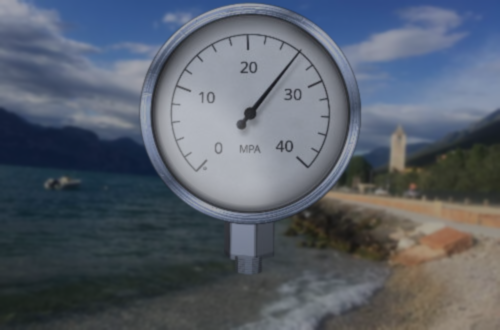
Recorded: 26 MPa
